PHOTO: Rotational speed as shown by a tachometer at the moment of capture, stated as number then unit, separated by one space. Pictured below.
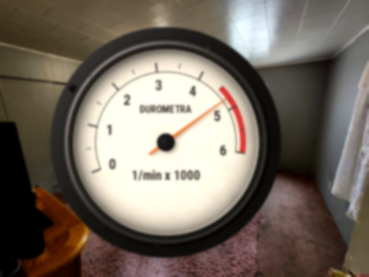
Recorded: 4750 rpm
